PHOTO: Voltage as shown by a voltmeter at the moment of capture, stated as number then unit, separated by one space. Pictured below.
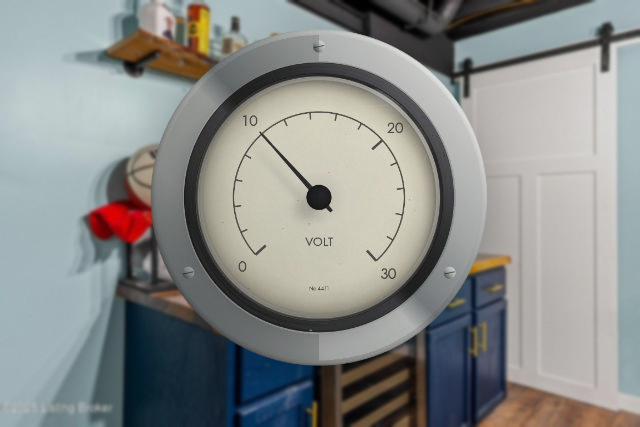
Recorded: 10 V
